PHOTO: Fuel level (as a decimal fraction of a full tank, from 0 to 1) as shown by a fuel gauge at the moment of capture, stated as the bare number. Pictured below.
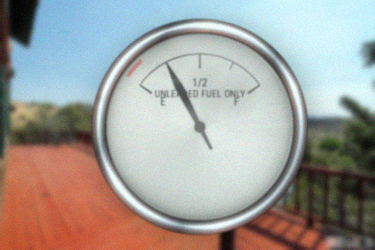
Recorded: 0.25
